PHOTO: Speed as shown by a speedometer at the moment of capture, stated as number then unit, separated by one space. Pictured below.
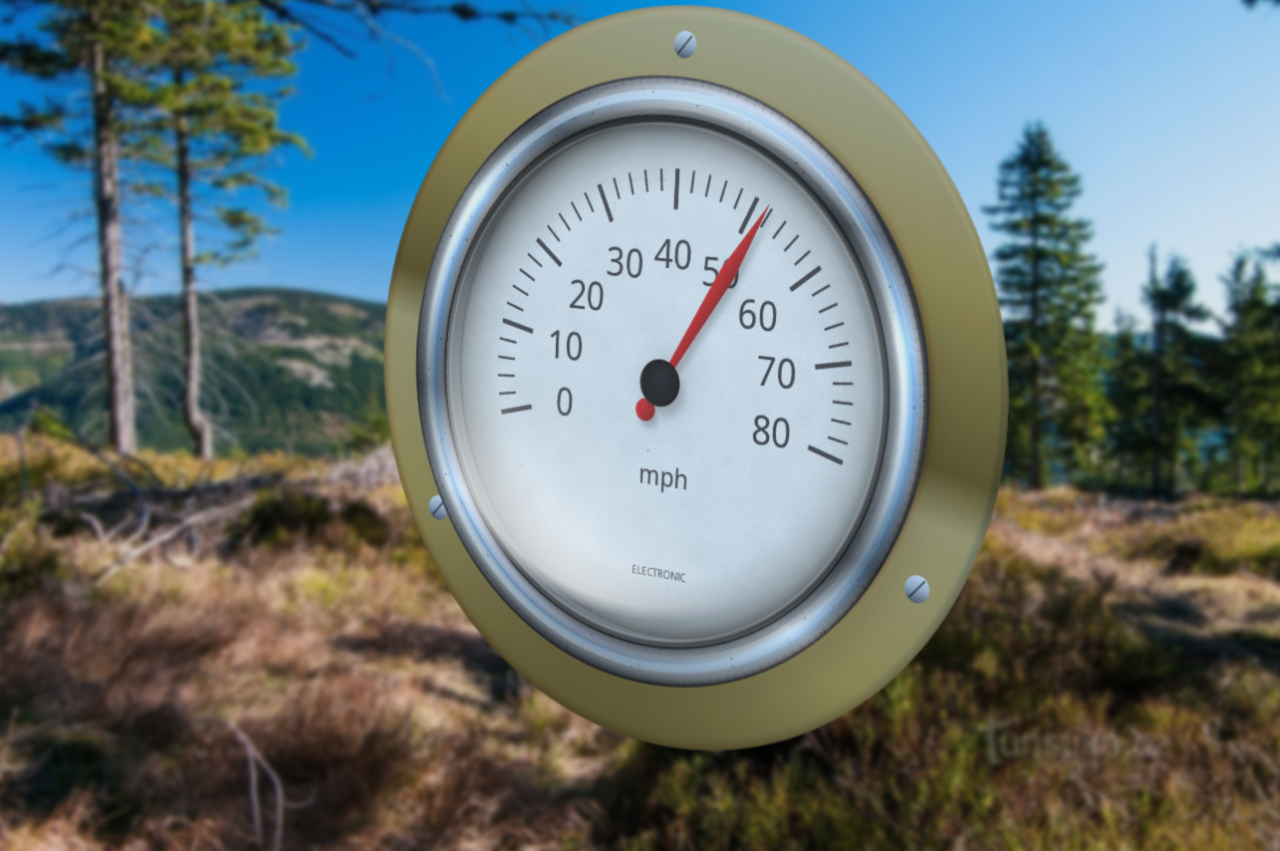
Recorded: 52 mph
